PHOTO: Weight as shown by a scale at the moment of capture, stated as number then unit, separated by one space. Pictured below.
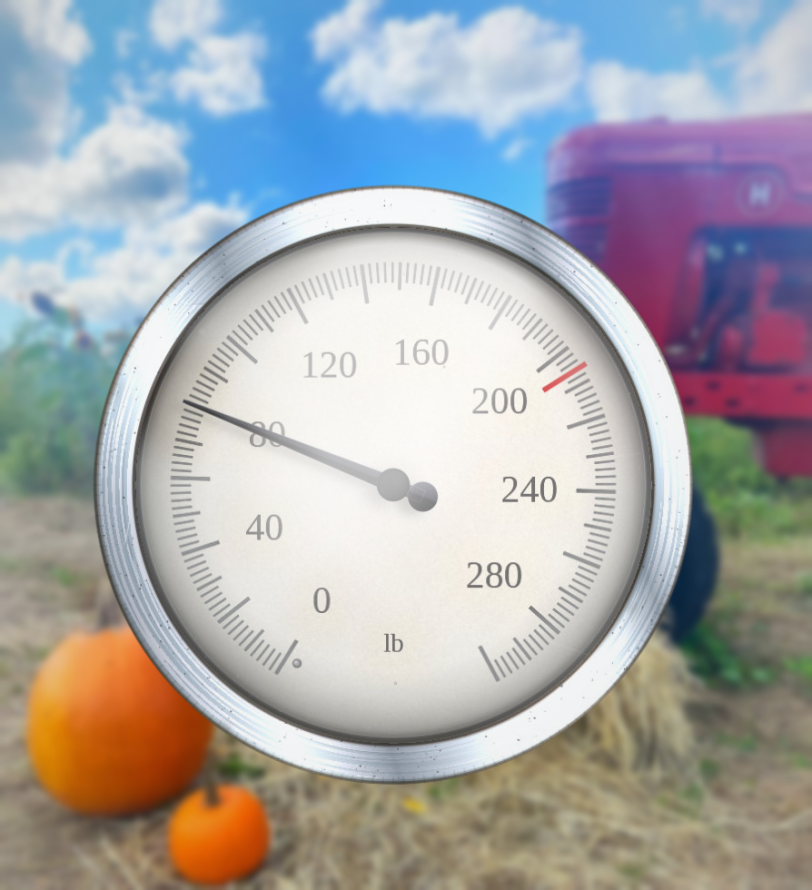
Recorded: 80 lb
